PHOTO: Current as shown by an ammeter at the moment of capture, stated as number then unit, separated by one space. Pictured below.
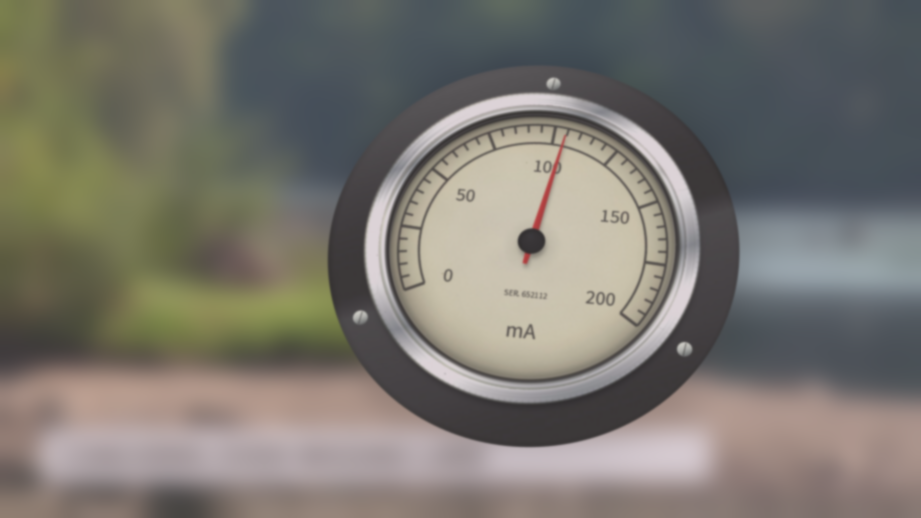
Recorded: 105 mA
